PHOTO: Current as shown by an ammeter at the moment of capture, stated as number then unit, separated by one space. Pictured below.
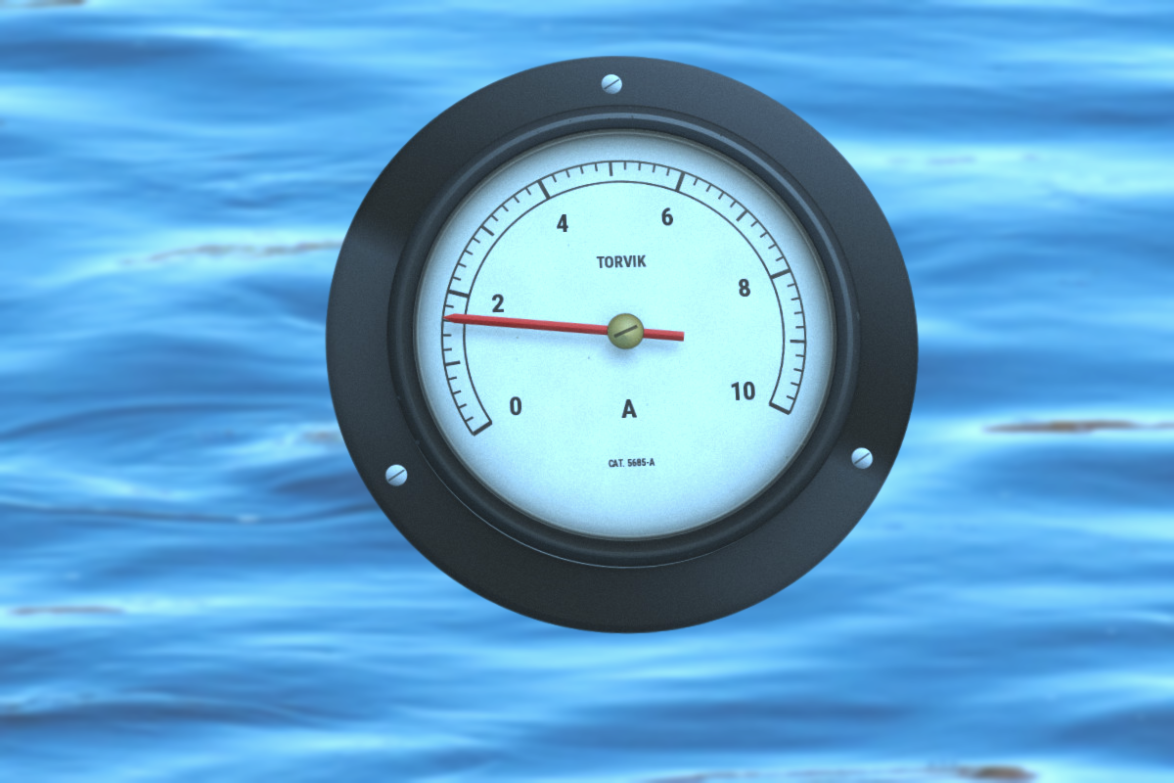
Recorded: 1.6 A
